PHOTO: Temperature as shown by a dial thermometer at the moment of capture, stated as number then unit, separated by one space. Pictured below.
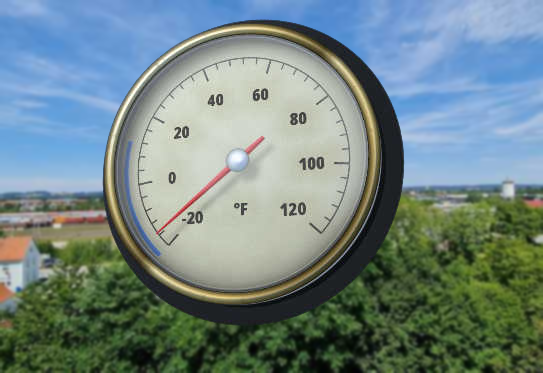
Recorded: -16 °F
